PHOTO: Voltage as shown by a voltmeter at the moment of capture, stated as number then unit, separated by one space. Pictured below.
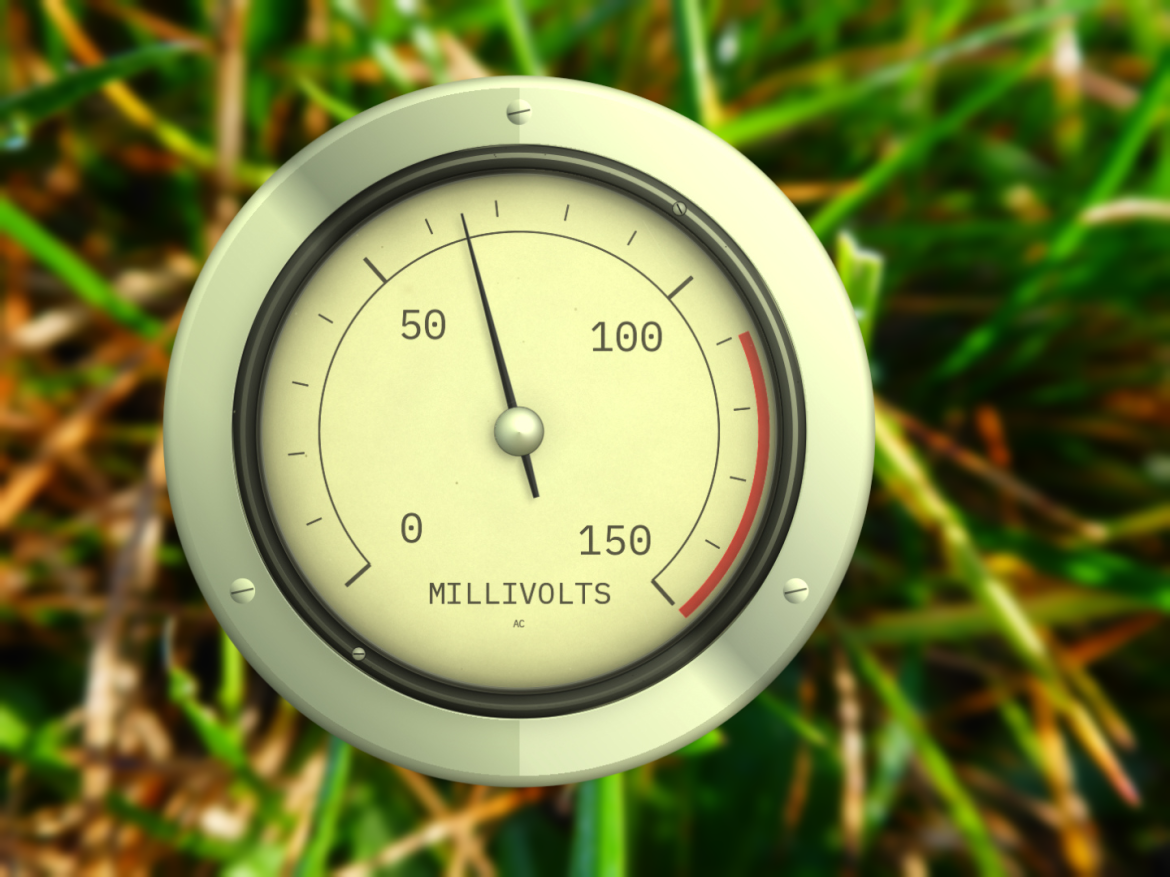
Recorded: 65 mV
